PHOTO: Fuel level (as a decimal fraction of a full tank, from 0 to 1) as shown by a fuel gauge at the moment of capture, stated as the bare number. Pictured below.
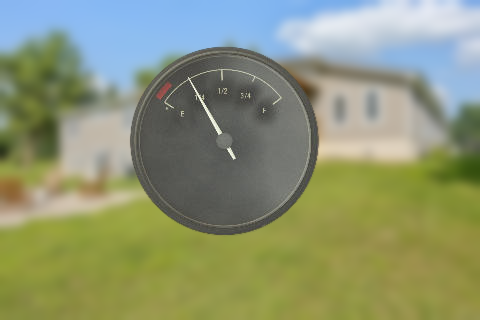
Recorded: 0.25
